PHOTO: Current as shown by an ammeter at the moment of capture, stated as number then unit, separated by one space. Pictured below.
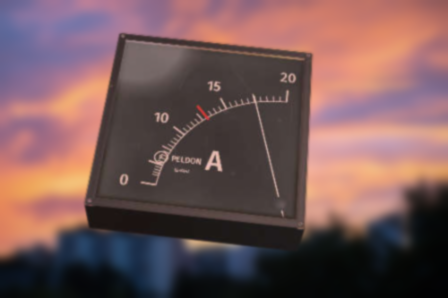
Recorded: 17.5 A
